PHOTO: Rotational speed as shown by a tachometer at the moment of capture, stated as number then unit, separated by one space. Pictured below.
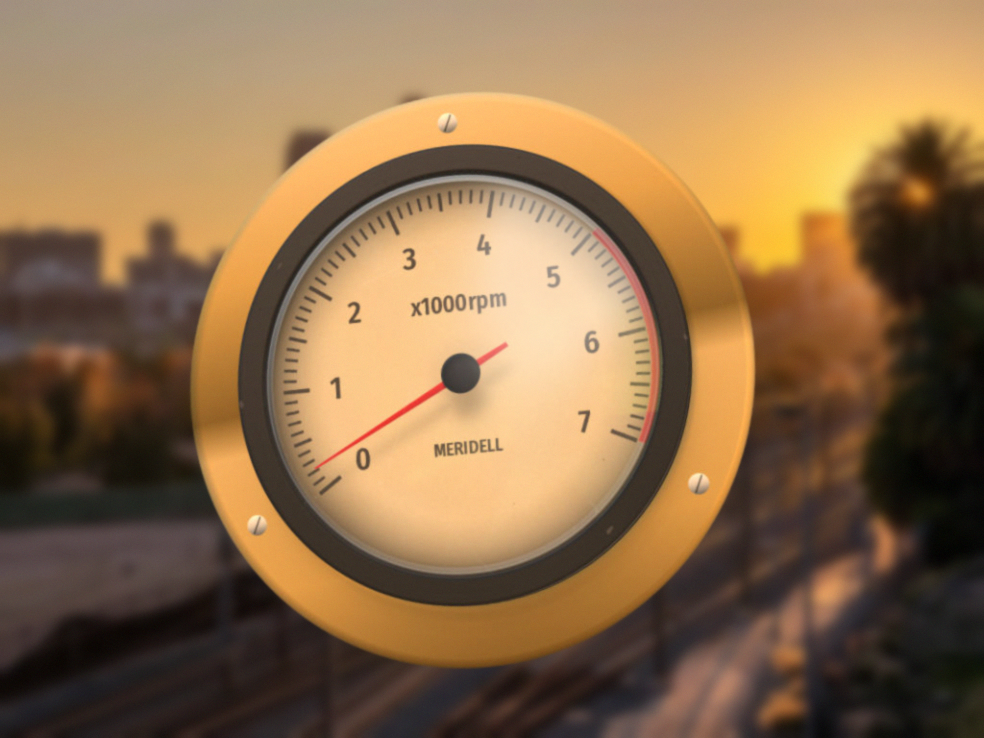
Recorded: 200 rpm
